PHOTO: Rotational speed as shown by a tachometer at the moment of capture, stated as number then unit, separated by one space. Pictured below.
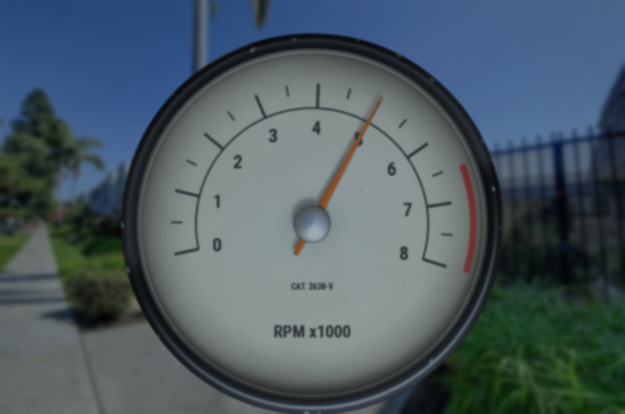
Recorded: 5000 rpm
